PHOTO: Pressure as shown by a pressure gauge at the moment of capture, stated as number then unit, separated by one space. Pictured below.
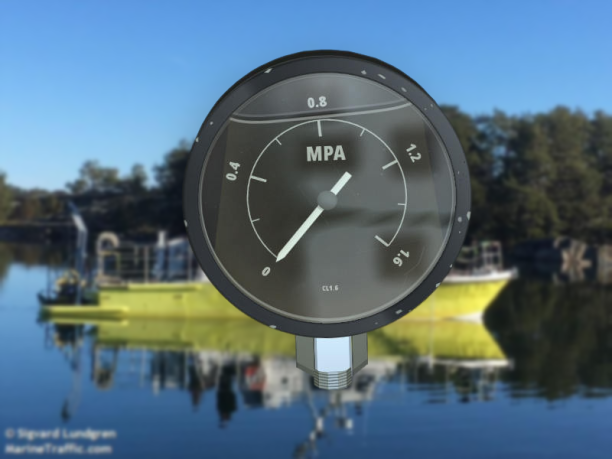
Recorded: 0 MPa
